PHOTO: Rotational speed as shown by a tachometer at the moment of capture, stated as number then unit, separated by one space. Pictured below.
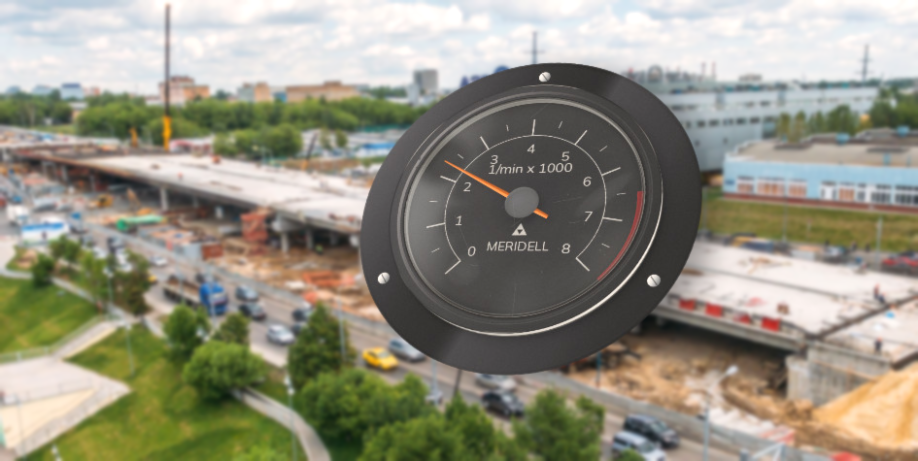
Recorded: 2250 rpm
